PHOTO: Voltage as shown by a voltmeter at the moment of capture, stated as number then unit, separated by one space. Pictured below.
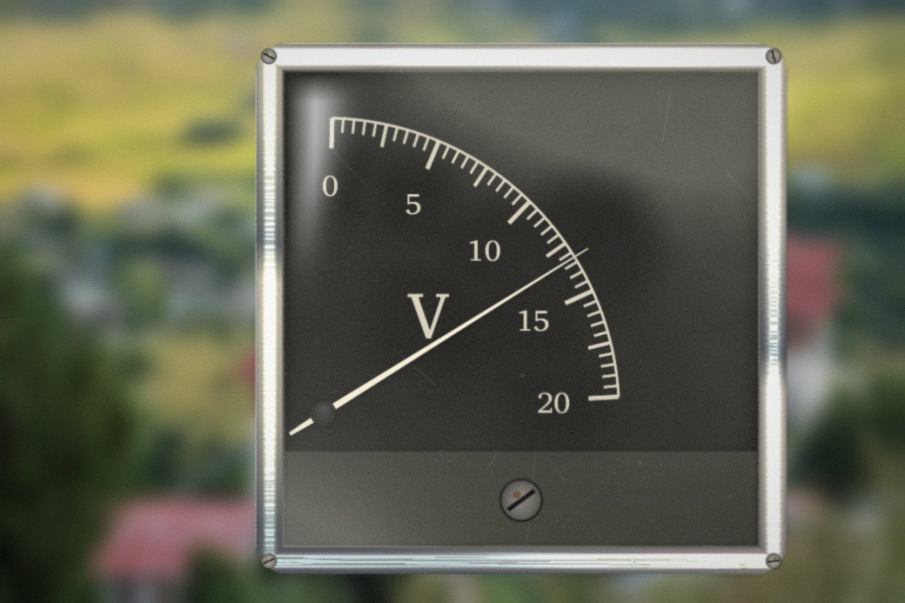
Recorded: 13.25 V
